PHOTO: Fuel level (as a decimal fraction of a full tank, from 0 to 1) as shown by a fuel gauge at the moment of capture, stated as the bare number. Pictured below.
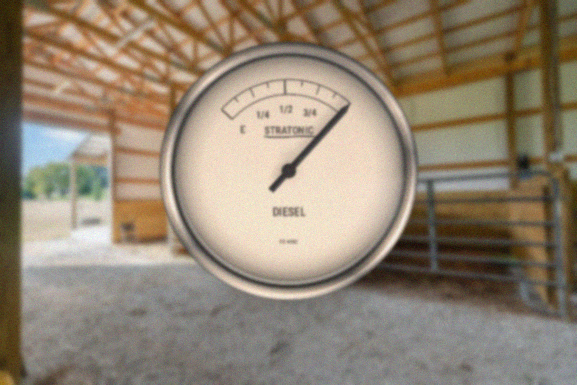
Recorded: 1
